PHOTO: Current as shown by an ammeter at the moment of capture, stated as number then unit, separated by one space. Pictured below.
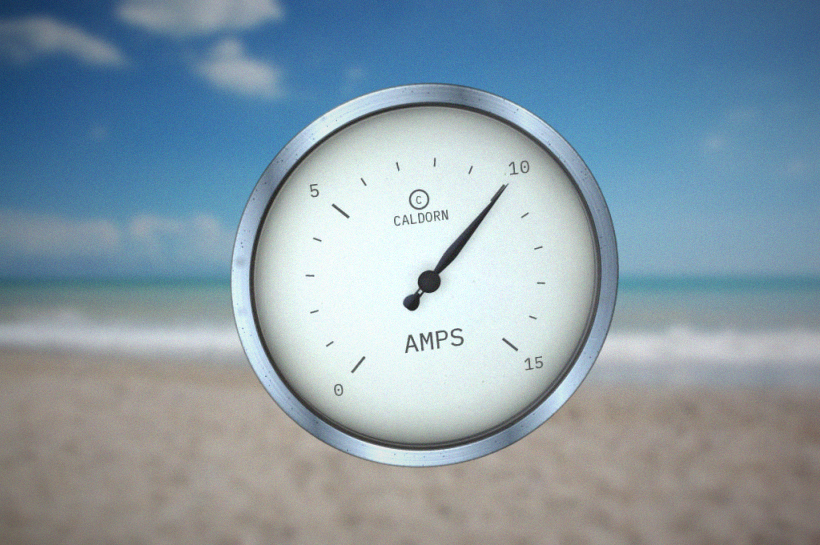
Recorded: 10 A
